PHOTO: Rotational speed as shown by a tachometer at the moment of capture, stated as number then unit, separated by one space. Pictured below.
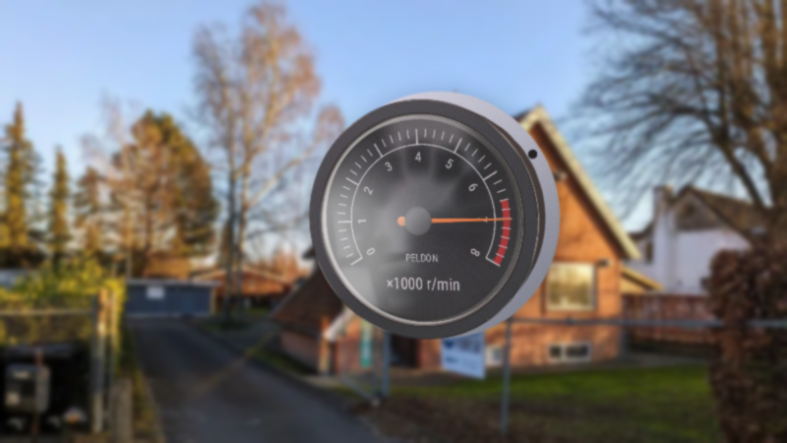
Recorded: 7000 rpm
